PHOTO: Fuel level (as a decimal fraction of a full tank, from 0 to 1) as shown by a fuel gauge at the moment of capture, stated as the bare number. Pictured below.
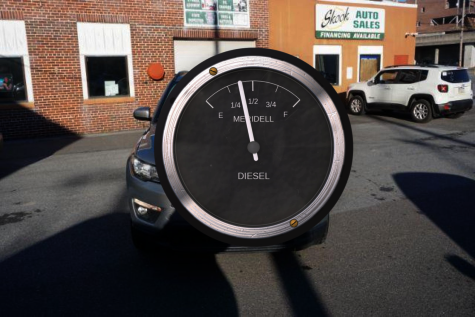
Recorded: 0.375
